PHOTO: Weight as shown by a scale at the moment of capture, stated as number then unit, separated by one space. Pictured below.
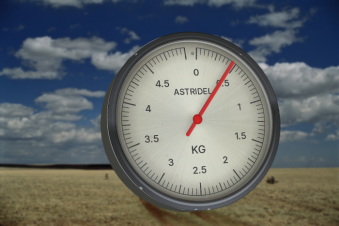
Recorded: 0.45 kg
